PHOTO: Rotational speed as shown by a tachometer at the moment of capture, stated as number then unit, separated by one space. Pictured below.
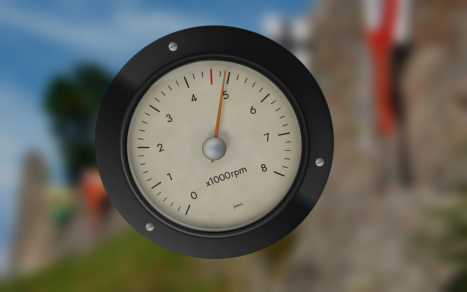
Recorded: 4900 rpm
